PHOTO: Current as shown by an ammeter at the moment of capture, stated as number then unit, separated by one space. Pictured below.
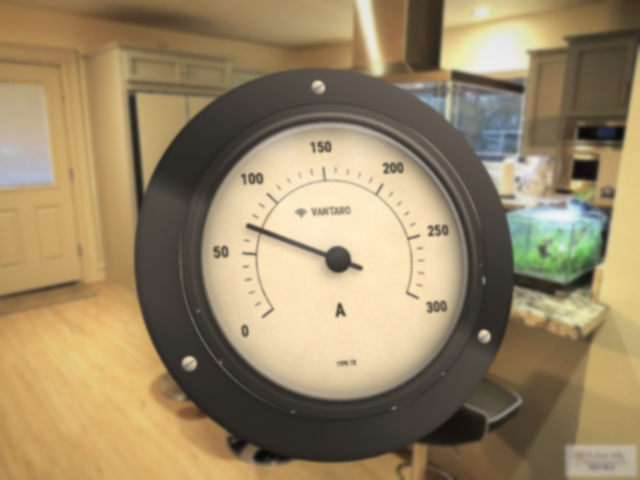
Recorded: 70 A
